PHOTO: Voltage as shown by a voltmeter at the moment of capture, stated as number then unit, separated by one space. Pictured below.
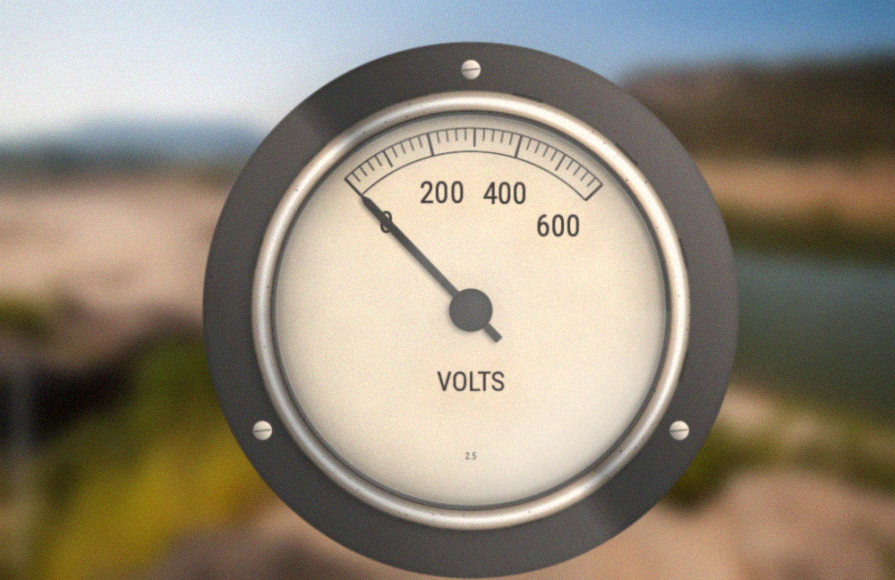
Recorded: 0 V
